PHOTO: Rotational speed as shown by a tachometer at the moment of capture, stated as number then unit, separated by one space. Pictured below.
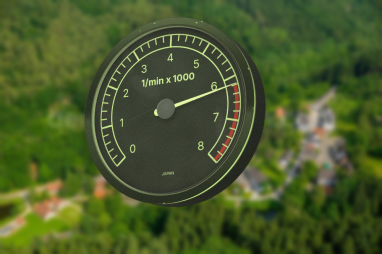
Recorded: 6200 rpm
